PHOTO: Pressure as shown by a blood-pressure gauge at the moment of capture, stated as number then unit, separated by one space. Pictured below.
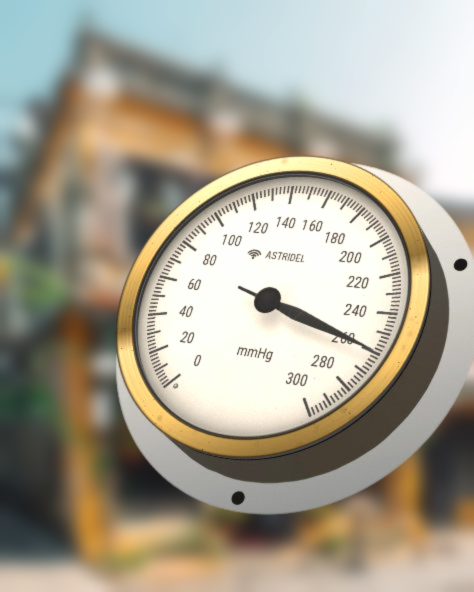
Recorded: 260 mmHg
